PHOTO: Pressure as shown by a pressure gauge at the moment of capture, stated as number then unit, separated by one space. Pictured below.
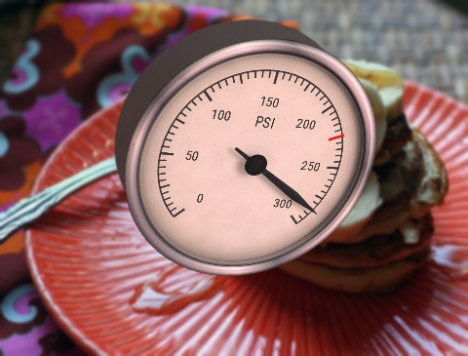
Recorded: 285 psi
